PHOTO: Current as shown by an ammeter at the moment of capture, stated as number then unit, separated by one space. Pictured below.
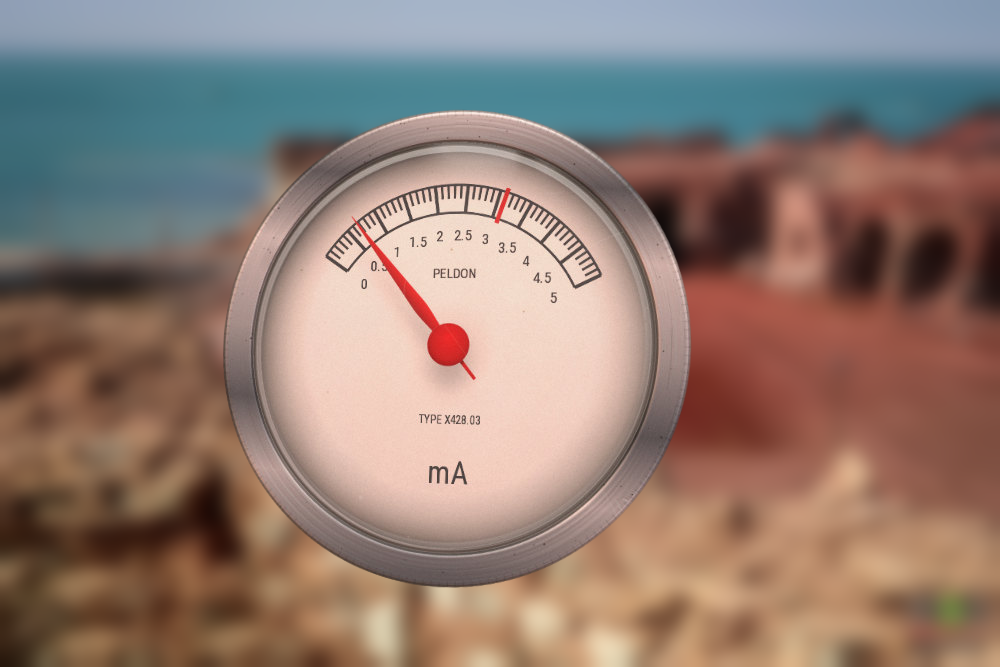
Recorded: 0.7 mA
